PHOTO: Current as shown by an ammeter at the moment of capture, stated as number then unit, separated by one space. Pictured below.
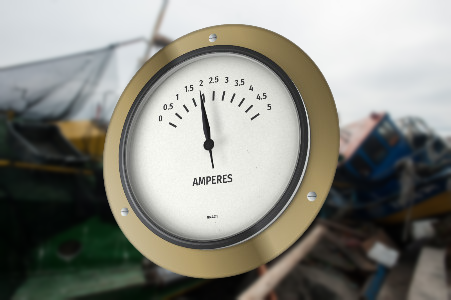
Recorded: 2 A
